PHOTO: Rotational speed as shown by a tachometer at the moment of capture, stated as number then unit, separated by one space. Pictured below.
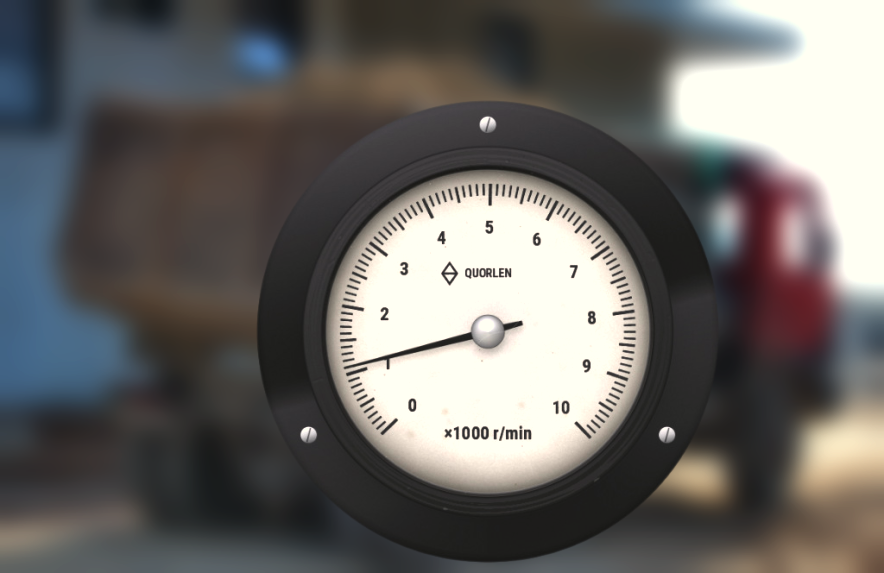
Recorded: 1100 rpm
